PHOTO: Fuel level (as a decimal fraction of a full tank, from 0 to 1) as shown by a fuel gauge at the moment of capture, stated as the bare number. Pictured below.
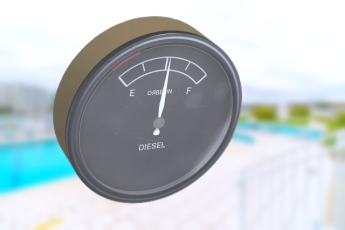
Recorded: 0.5
